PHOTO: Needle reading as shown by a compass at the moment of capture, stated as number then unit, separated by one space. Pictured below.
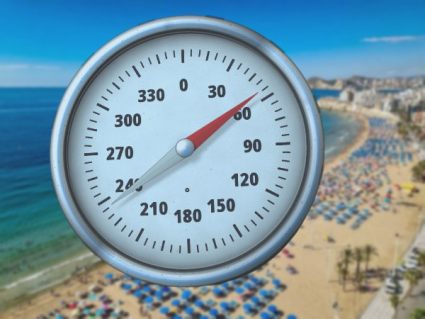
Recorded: 55 °
